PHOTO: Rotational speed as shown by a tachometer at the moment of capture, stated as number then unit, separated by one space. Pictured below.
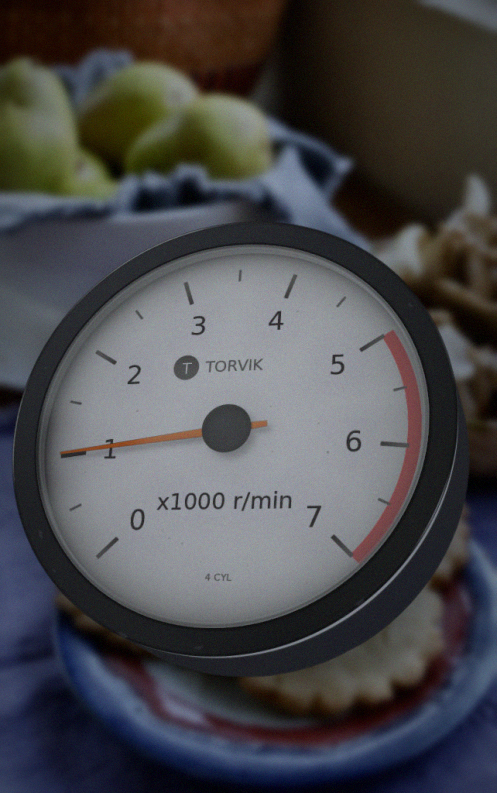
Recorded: 1000 rpm
